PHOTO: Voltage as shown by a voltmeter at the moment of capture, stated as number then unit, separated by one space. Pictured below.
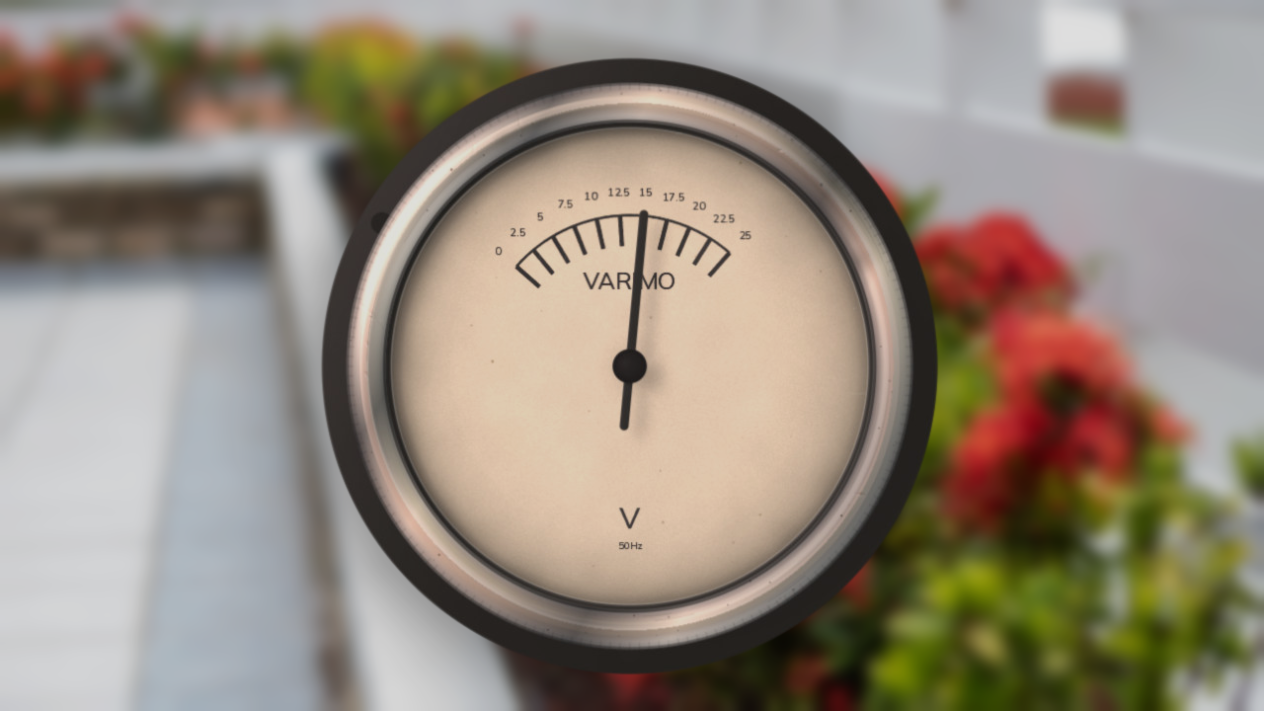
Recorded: 15 V
